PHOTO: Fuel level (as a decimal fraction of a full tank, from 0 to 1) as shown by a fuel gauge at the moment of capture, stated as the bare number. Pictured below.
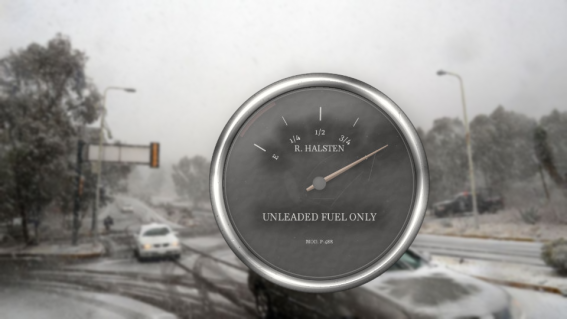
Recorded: 1
